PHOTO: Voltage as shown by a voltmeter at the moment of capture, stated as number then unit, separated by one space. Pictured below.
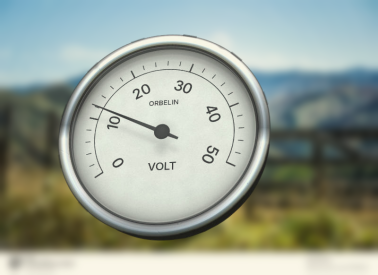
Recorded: 12 V
